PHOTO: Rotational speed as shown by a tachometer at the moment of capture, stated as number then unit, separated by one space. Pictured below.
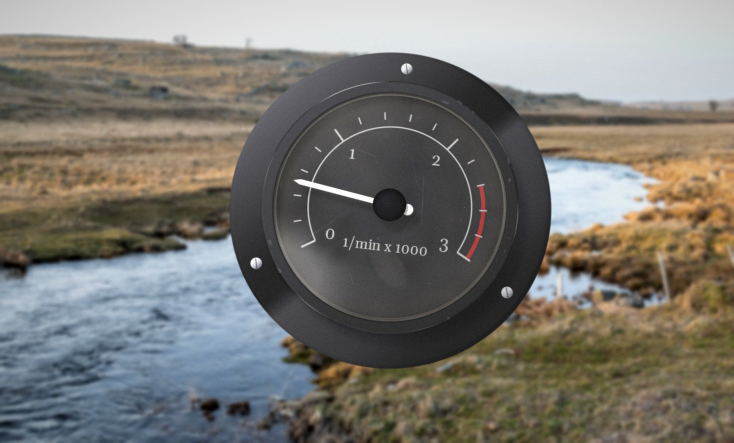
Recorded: 500 rpm
